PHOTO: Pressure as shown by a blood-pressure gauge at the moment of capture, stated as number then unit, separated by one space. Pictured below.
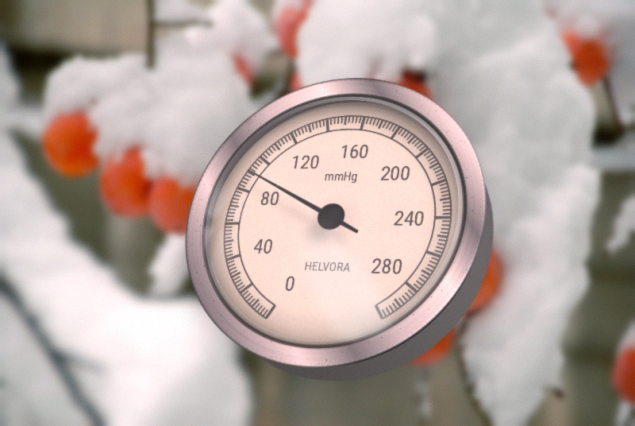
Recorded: 90 mmHg
